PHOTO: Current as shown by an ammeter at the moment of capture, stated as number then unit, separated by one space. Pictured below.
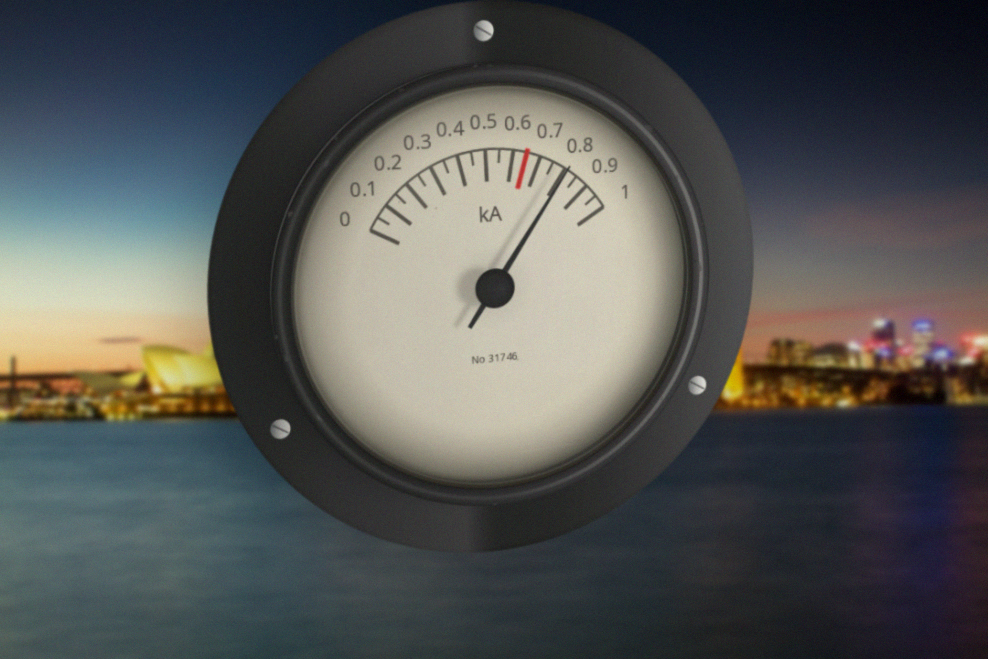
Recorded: 0.8 kA
